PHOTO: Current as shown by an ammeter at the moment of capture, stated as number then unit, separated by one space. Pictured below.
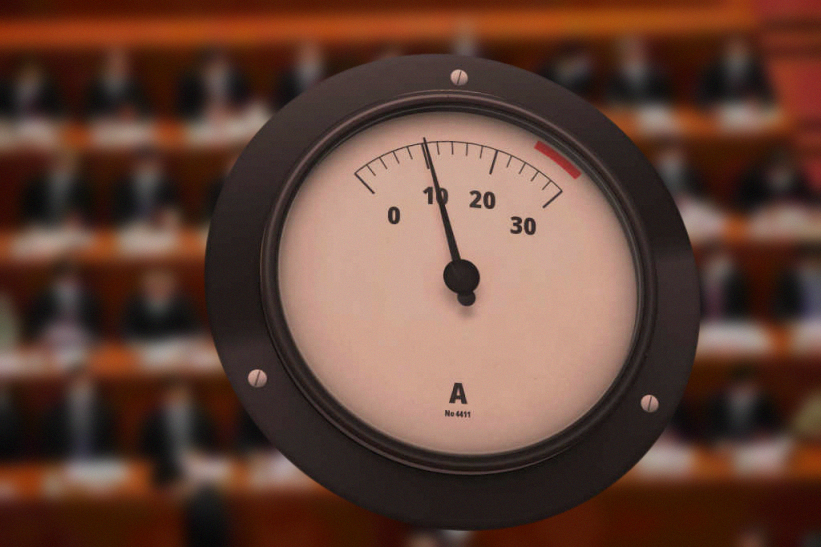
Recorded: 10 A
